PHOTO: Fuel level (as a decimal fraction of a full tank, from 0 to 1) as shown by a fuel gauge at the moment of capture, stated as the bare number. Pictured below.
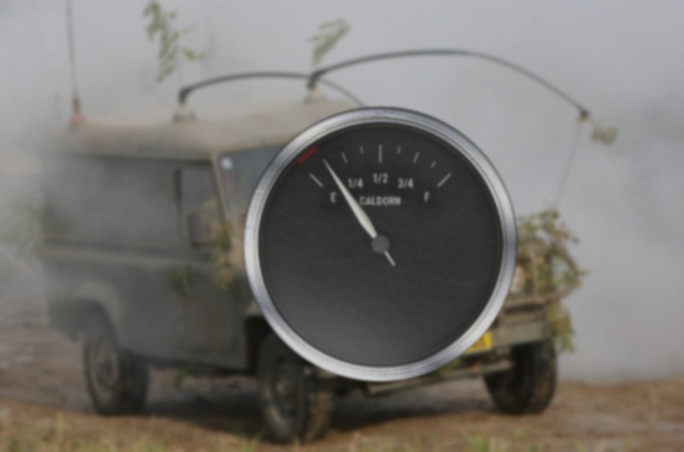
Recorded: 0.125
